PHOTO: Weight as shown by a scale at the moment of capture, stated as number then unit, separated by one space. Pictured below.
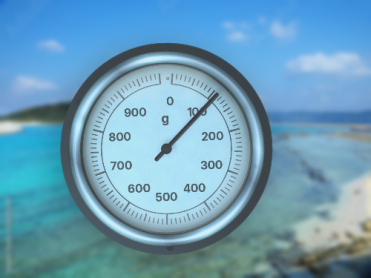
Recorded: 110 g
